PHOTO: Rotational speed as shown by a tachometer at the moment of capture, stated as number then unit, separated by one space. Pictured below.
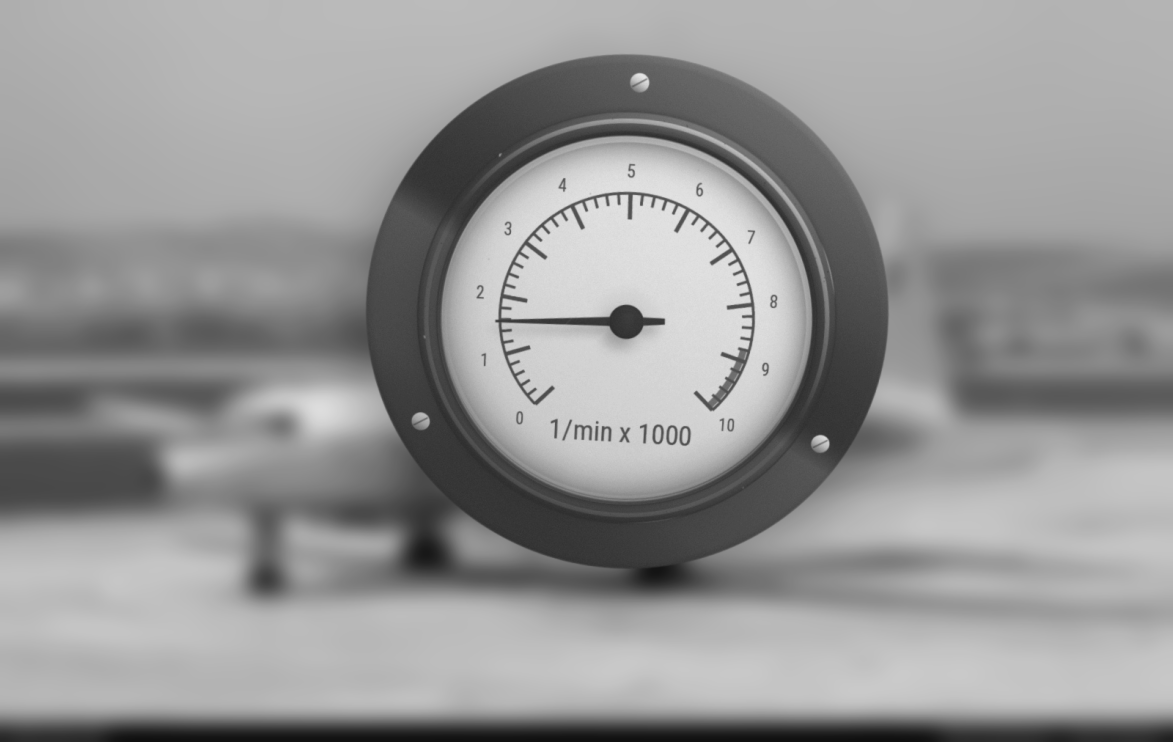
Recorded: 1600 rpm
